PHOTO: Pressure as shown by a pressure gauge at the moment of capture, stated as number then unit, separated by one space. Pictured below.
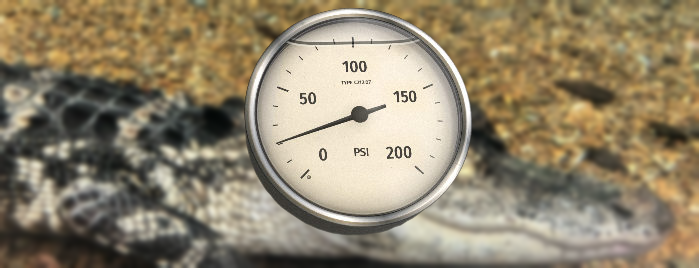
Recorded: 20 psi
